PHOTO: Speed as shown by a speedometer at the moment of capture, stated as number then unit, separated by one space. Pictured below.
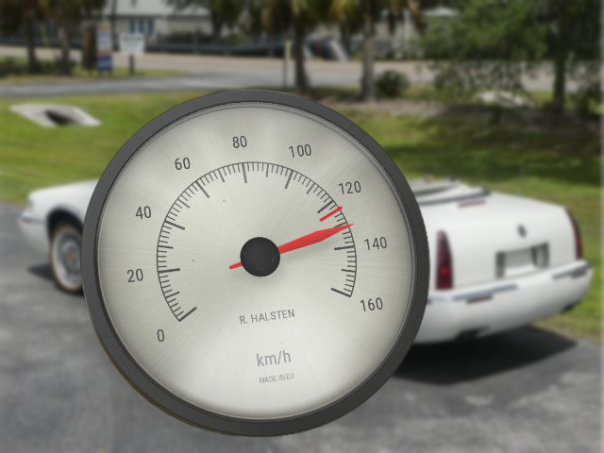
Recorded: 132 km/h
